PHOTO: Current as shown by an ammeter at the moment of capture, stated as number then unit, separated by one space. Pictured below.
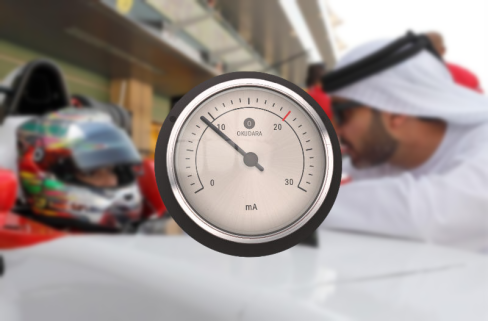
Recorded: 9 mA
